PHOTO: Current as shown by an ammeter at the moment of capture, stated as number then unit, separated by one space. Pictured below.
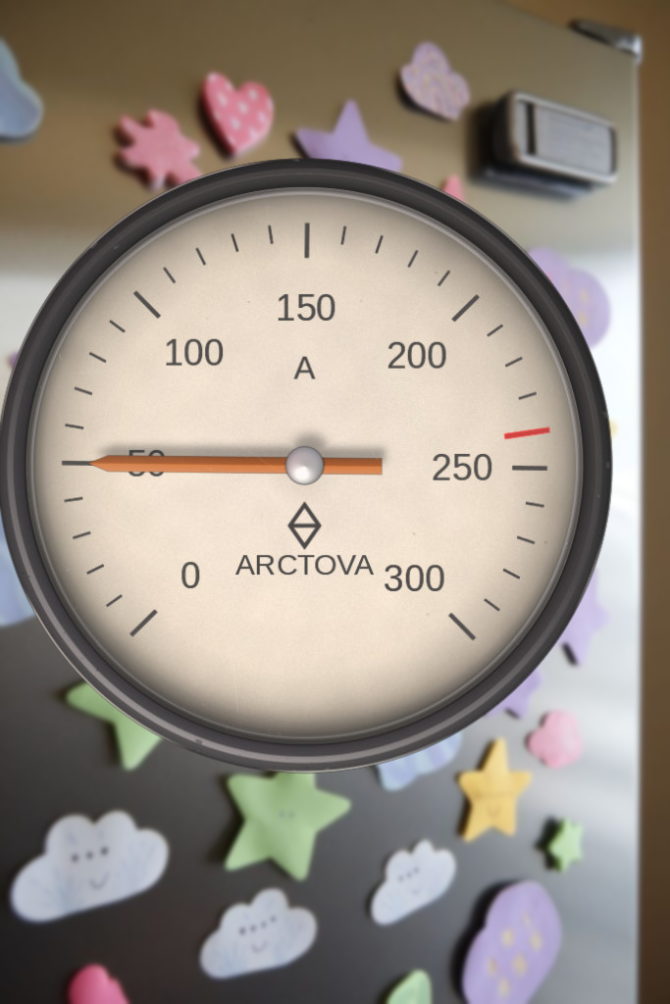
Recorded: 50 A
